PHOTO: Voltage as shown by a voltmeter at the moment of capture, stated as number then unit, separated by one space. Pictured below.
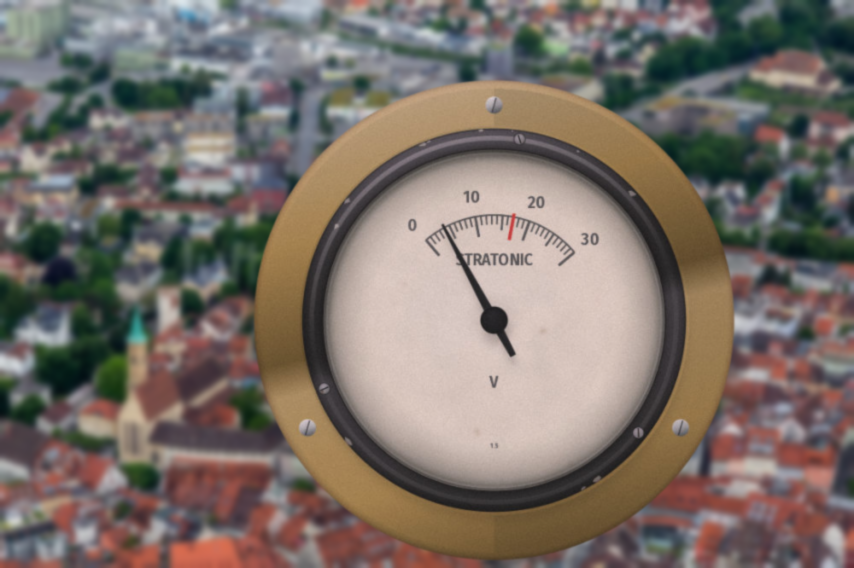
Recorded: 4 V
